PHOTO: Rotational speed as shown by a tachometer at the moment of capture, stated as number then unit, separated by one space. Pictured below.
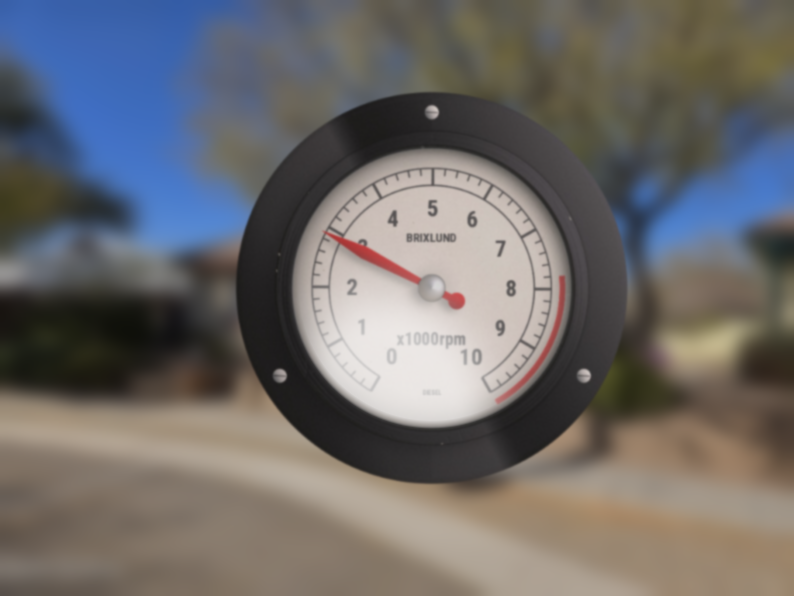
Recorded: 2900 rpm
